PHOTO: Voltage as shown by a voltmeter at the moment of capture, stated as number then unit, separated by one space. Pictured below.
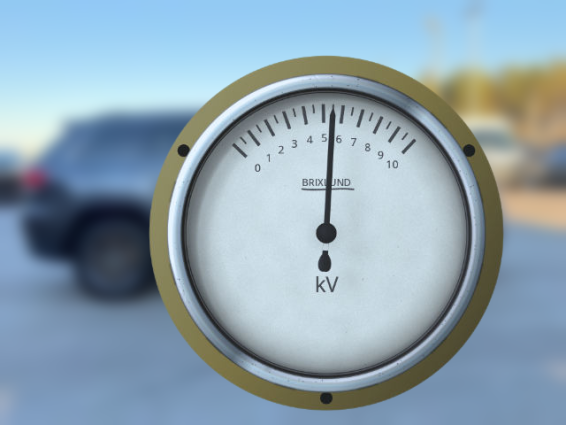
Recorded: 5.5 kV
